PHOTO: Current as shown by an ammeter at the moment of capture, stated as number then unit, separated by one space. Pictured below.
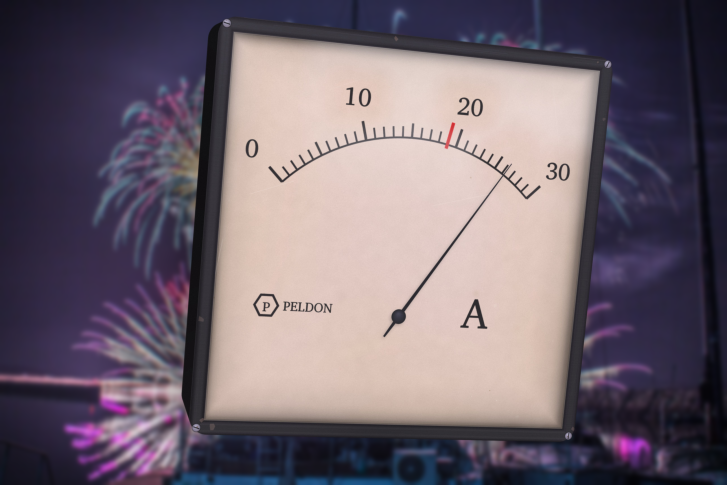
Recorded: 26 A
